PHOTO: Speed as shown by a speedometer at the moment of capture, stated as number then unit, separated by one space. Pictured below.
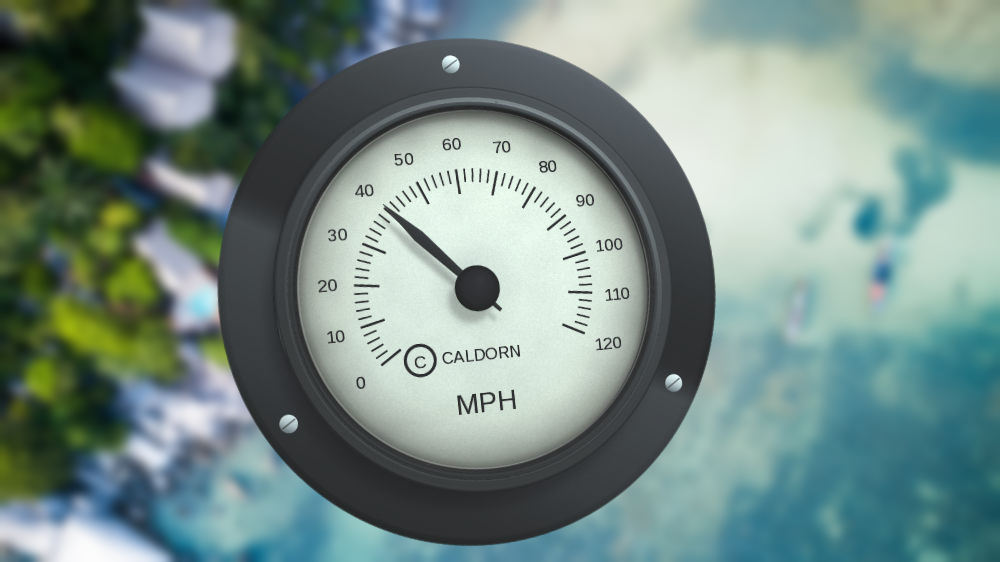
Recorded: 40 mph
